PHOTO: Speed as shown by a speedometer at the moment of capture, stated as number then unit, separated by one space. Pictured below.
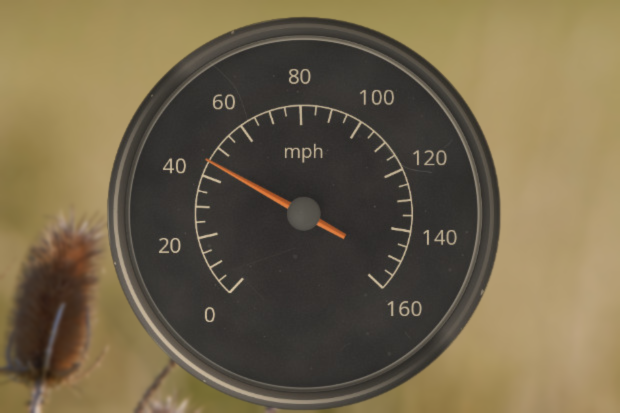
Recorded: 45 mph
